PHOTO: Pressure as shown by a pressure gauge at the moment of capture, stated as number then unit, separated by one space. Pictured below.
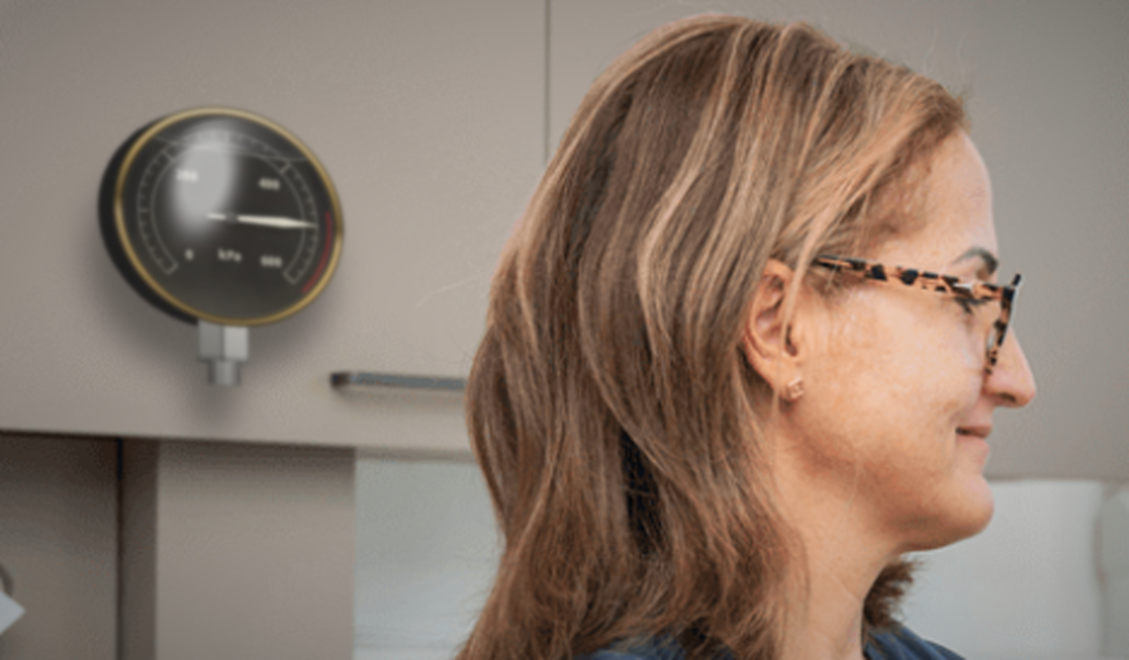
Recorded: 500 kPa
